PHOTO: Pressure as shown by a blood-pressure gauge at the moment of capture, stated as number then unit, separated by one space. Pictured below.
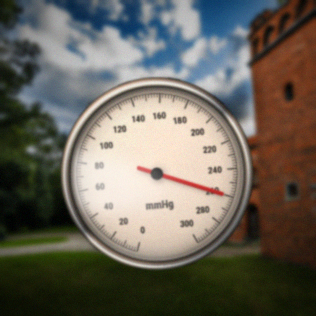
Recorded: 260 mmHg
